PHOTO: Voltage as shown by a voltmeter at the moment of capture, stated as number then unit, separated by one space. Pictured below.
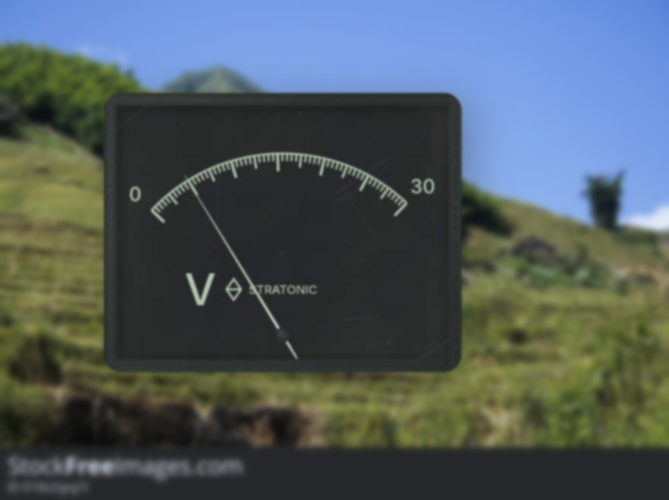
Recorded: 5 V
